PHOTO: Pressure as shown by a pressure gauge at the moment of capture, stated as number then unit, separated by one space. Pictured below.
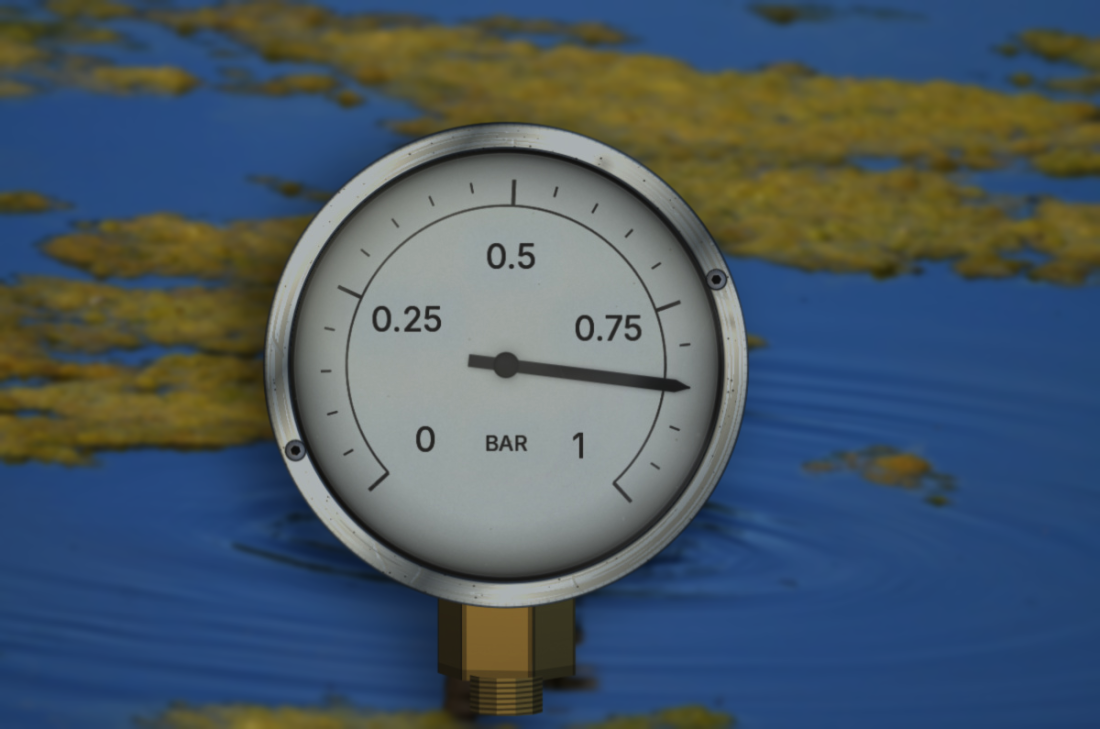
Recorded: 0.85 bar
